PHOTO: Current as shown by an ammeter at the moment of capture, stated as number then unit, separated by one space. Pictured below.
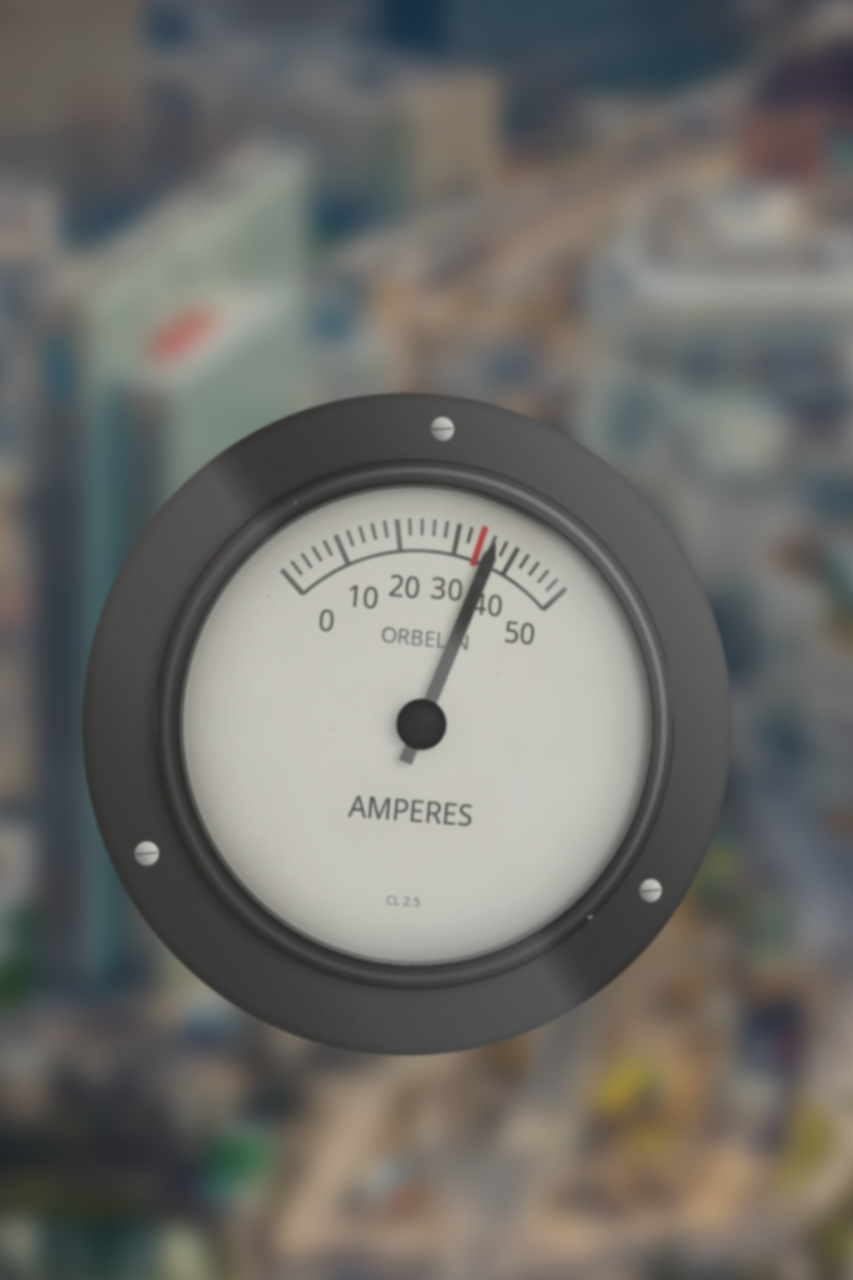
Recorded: 36 A
